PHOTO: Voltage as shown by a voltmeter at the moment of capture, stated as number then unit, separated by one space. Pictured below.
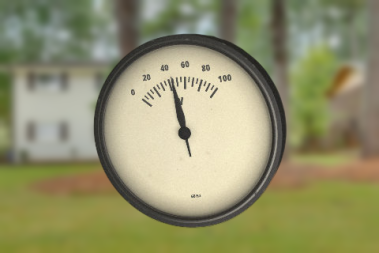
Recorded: 45 V
